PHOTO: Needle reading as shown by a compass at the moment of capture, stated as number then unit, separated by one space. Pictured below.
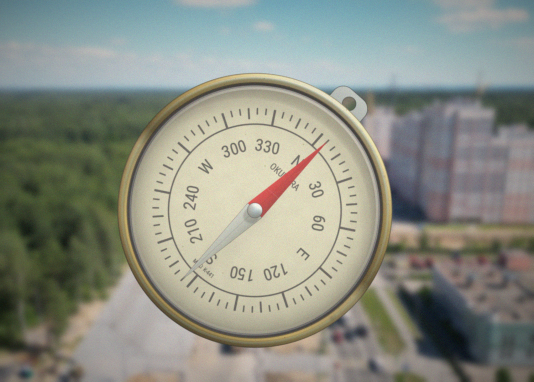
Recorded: 5 °
